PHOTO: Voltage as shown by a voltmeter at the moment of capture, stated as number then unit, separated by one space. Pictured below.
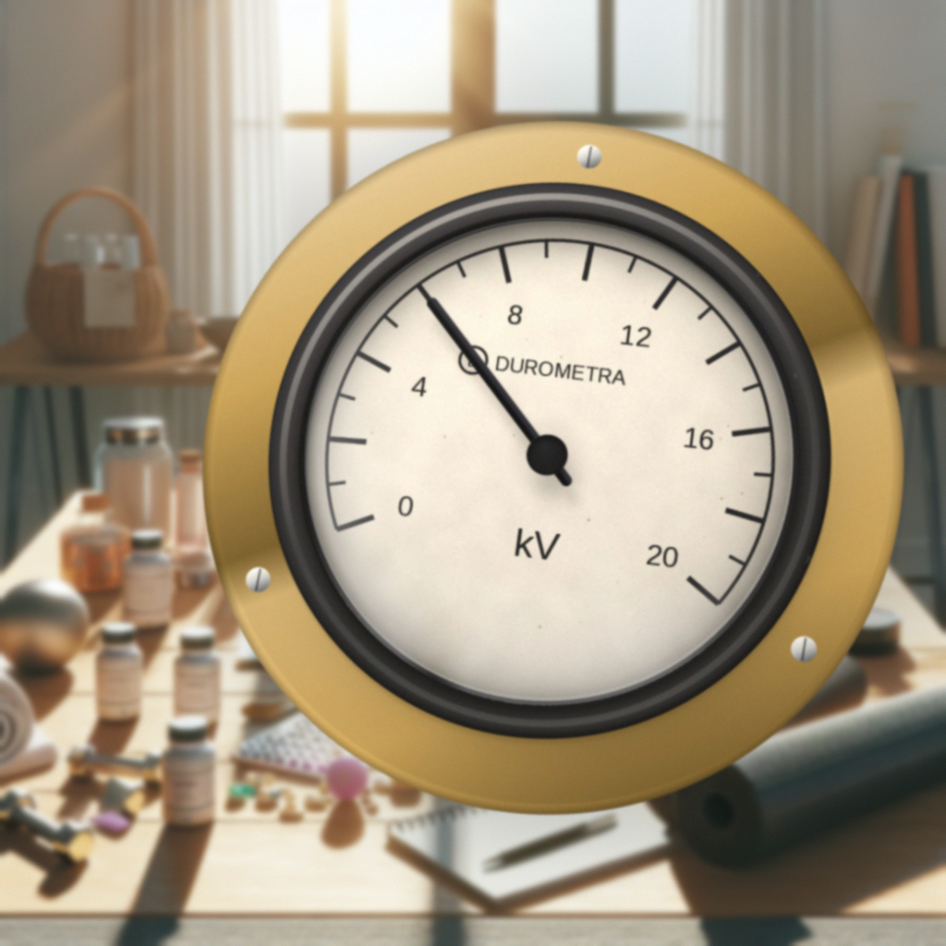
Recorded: 6 kV
